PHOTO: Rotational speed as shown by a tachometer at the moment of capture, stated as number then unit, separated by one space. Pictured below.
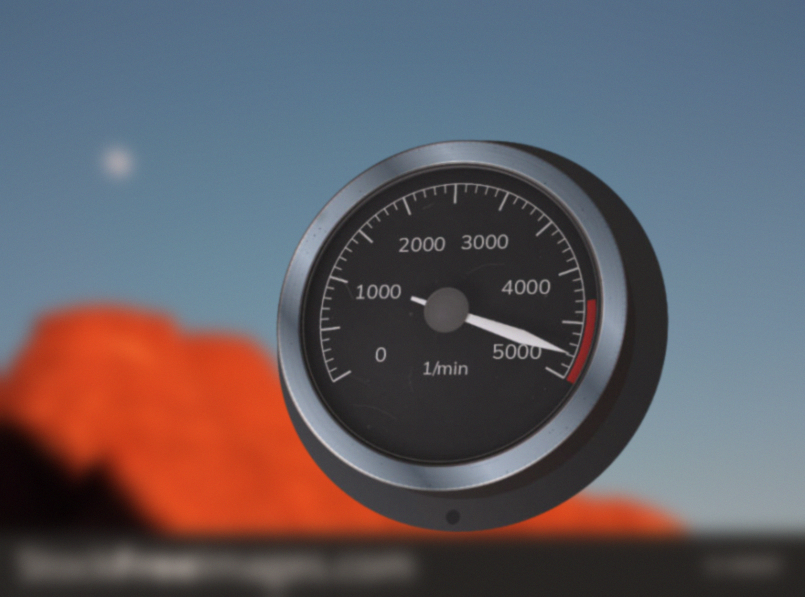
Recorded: 4800 rpm
